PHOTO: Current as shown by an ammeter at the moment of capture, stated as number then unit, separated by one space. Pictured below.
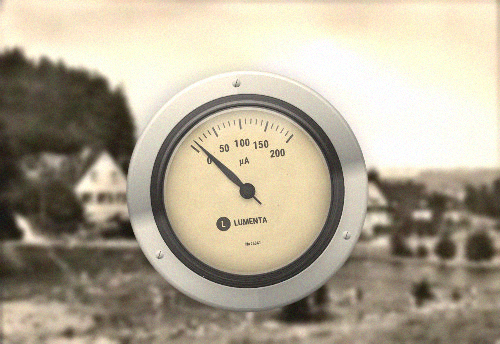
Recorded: 10 µA
